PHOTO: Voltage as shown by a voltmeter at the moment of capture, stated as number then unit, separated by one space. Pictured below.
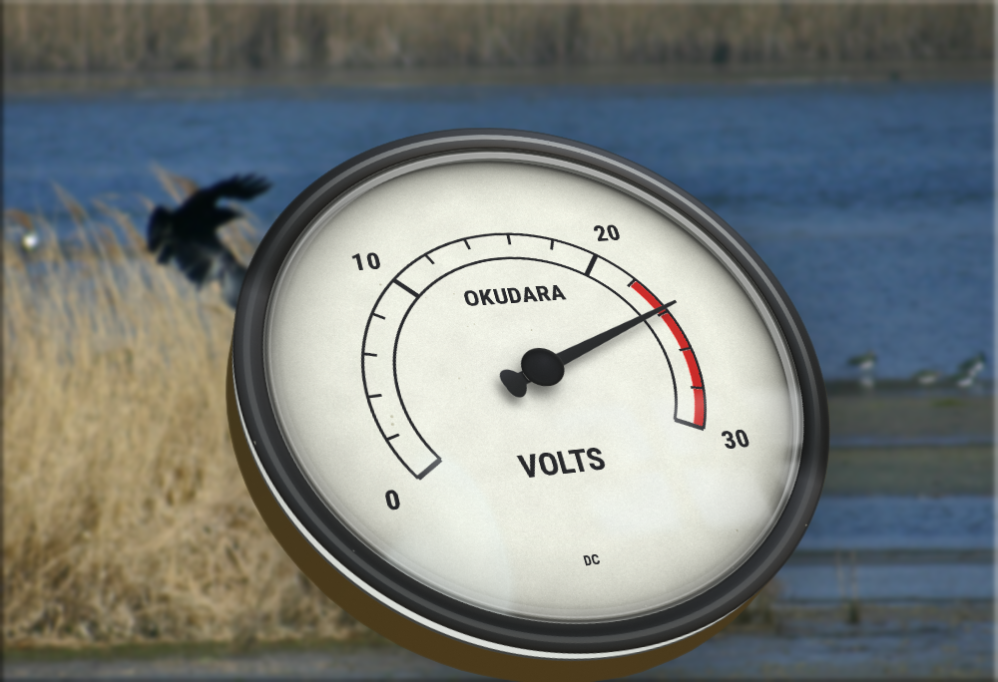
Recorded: 24 V
